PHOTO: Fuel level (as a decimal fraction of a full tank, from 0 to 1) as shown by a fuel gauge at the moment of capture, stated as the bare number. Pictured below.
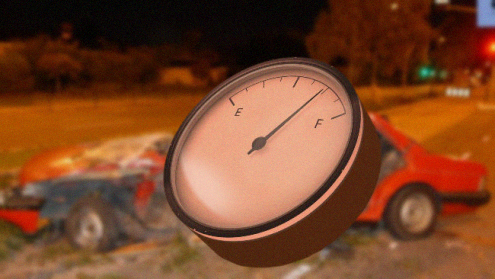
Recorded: 0.75
